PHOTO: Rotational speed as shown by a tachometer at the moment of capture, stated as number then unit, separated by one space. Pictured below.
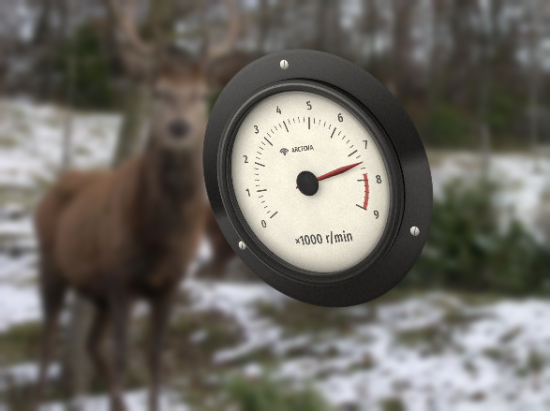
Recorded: 7400 rpm
